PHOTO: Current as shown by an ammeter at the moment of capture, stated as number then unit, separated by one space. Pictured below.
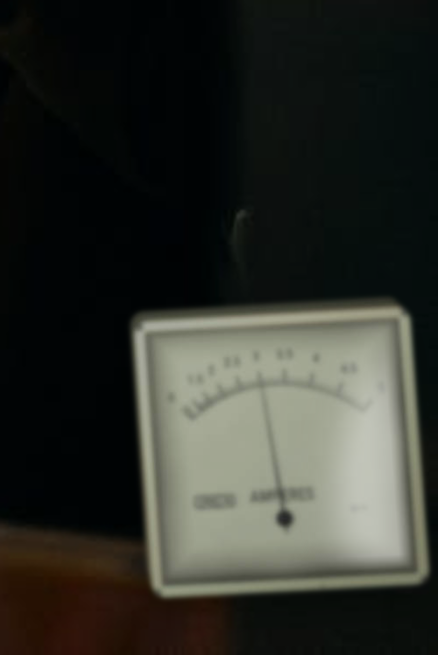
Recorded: 3 A
